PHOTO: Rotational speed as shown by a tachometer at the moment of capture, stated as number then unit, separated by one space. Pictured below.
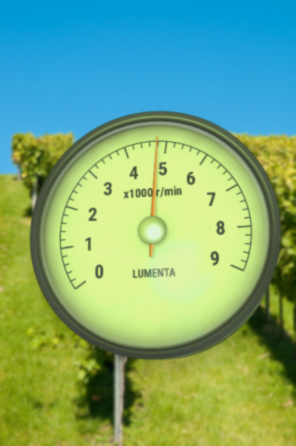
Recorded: 4800 rpm
